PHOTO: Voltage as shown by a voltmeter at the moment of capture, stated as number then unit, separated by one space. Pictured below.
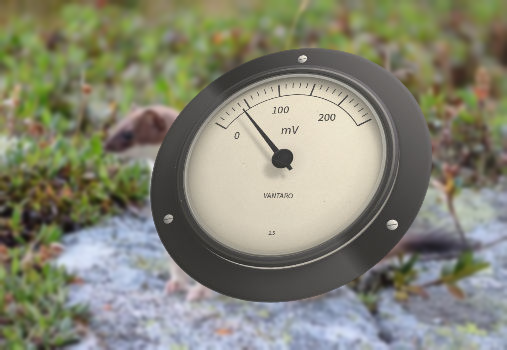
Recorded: 40 mV
